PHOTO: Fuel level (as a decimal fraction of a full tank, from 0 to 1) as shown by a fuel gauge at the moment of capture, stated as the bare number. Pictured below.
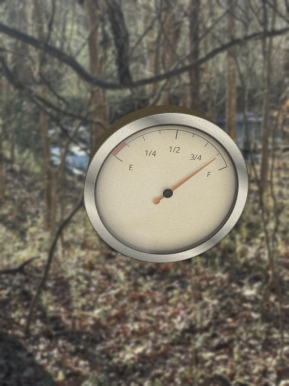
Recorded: 0.875
